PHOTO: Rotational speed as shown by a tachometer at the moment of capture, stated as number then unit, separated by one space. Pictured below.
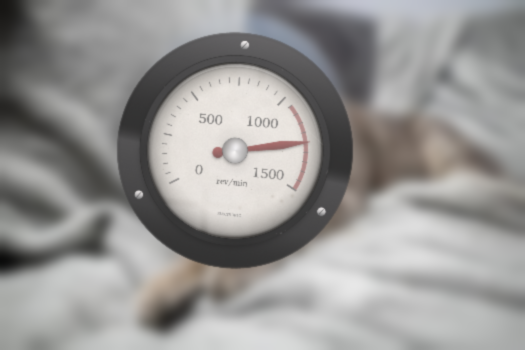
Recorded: 1250 rpm
